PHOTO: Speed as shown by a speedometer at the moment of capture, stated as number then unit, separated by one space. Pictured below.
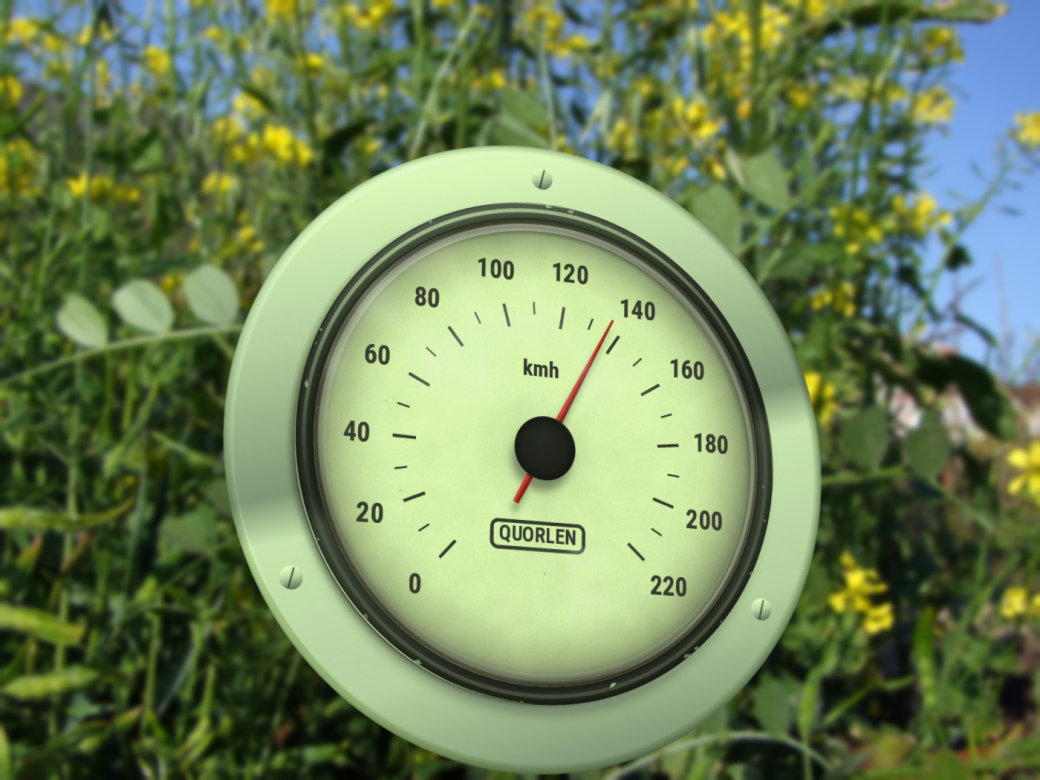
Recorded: 135 km/h
